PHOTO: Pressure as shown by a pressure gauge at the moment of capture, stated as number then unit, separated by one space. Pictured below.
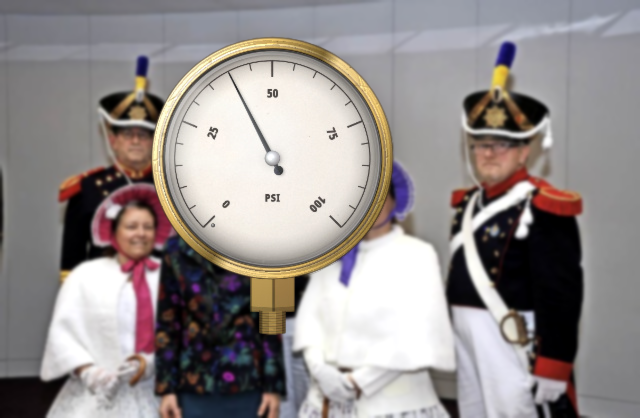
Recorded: 40 psi
